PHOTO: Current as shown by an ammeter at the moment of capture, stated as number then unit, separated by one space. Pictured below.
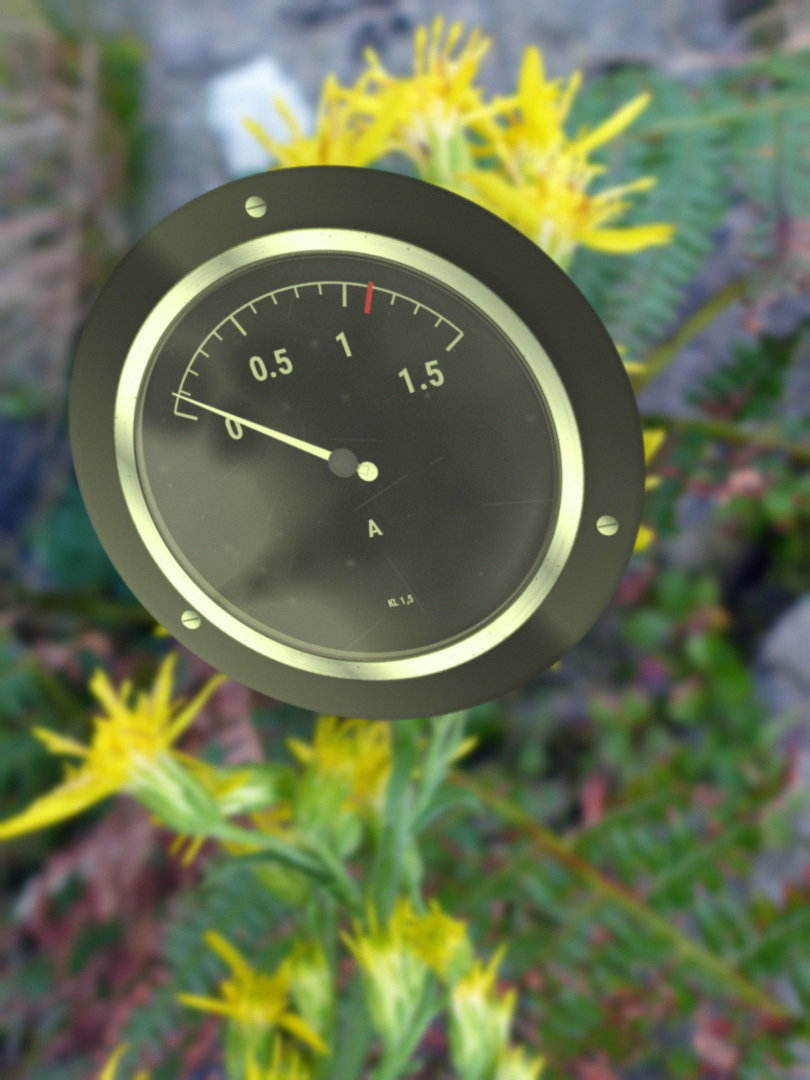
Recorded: 0.1 A
